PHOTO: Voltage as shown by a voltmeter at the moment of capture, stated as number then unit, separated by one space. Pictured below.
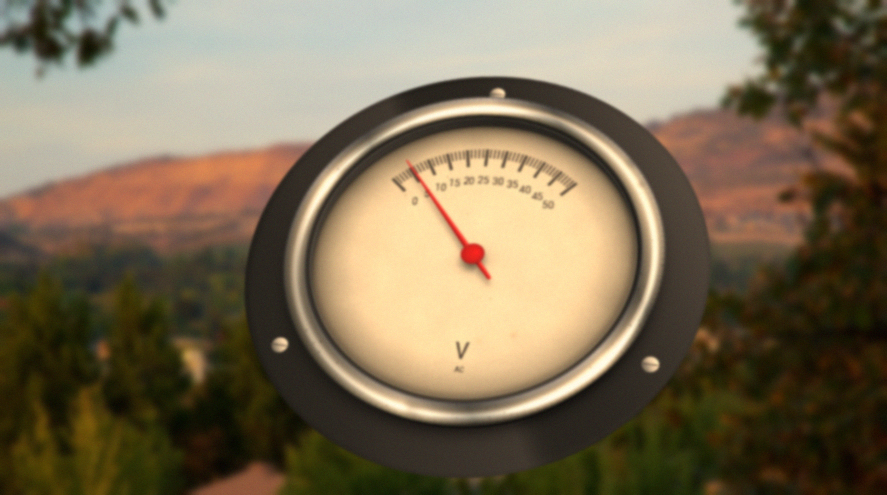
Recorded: 5 V
